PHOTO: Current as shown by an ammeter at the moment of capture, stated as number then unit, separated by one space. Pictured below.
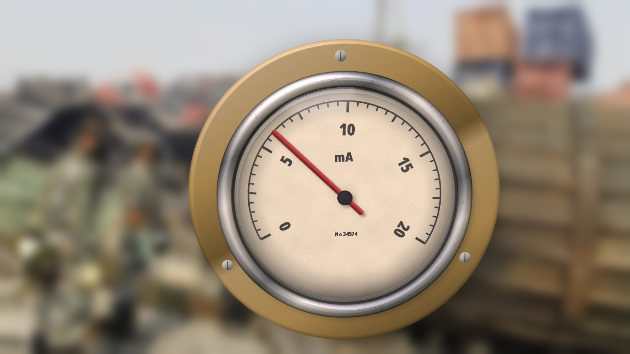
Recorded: 6 mA
